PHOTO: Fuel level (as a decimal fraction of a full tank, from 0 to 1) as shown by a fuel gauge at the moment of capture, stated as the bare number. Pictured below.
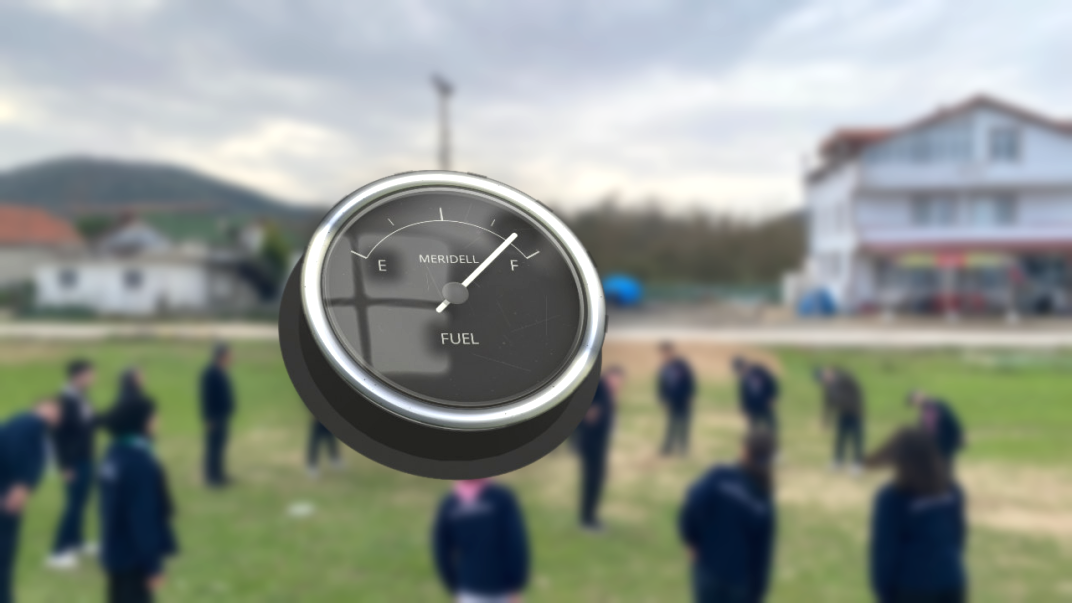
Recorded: 0.875
